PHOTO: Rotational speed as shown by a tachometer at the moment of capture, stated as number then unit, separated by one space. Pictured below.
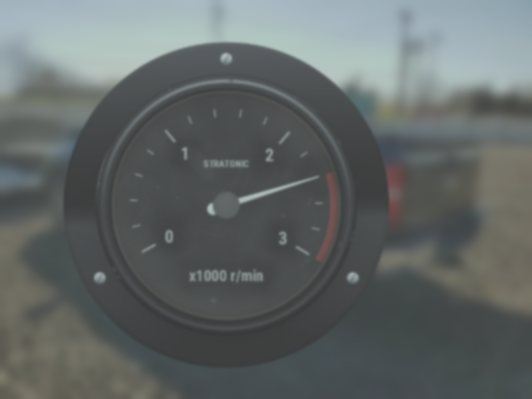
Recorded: 2400 rpm
